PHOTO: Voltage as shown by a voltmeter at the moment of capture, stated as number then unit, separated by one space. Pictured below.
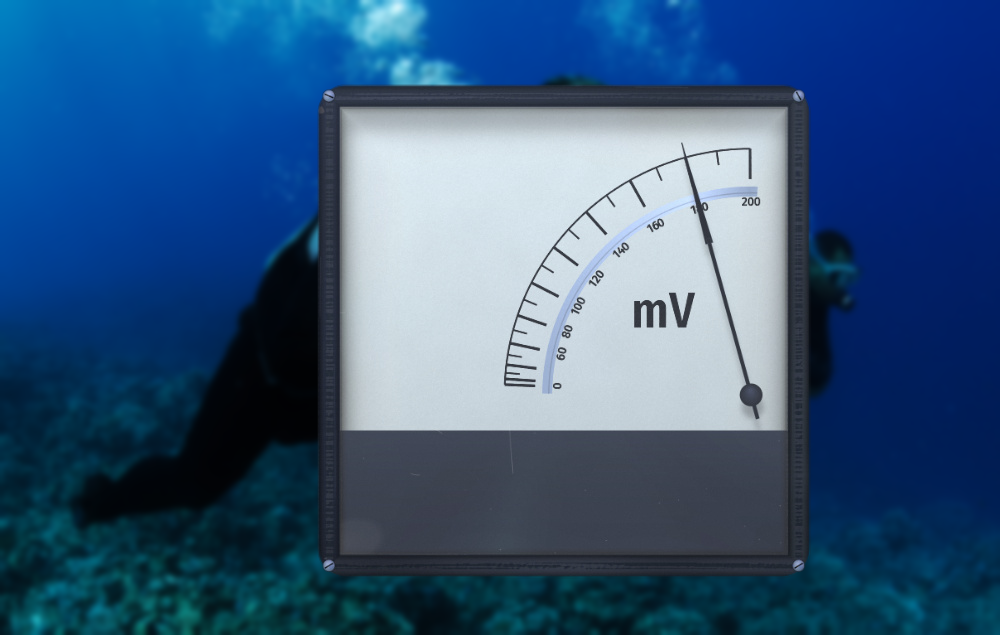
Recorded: 180 mV
